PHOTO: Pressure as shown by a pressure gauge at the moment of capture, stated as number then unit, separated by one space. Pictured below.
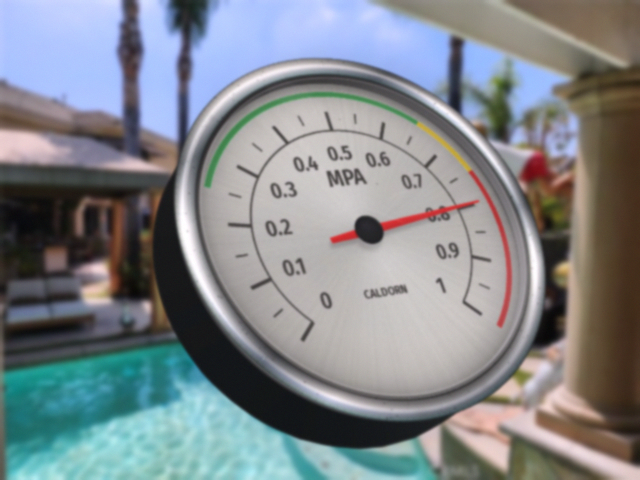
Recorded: 0.8 MPa
